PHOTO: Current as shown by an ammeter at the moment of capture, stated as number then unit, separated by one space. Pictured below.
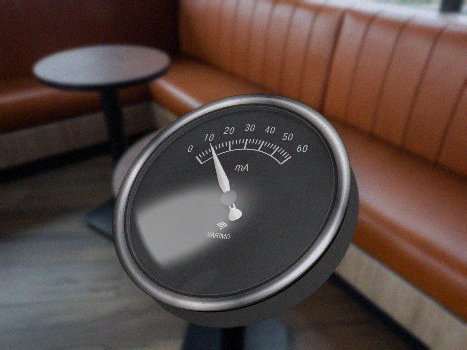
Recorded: 10 mA
